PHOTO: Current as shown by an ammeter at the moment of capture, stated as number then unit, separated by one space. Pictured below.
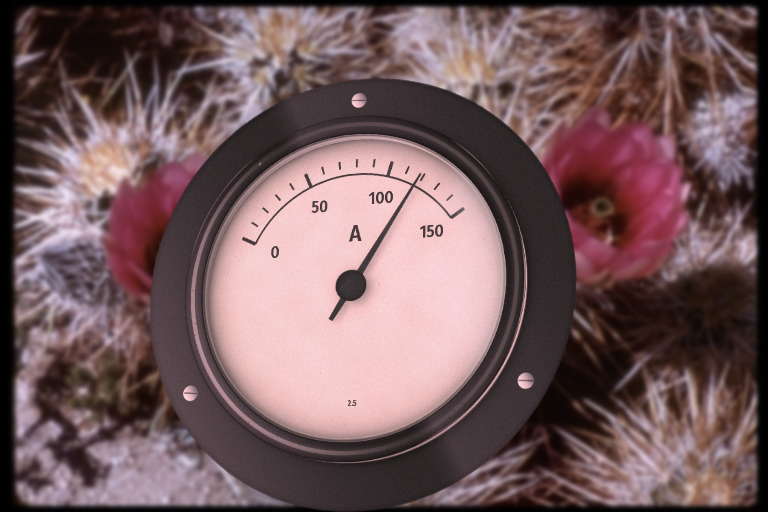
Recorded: 120 A
